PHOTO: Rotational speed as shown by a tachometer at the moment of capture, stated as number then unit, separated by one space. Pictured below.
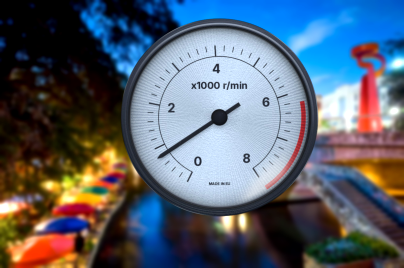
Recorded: 800 rpm
